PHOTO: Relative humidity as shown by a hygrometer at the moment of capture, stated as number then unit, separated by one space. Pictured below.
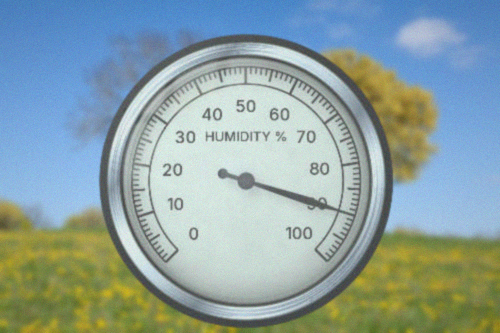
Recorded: 90 %
